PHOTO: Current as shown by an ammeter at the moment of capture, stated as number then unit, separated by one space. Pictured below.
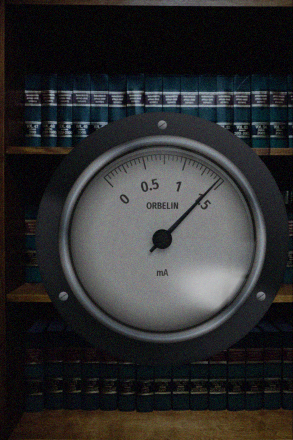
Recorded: 1.45 mA
